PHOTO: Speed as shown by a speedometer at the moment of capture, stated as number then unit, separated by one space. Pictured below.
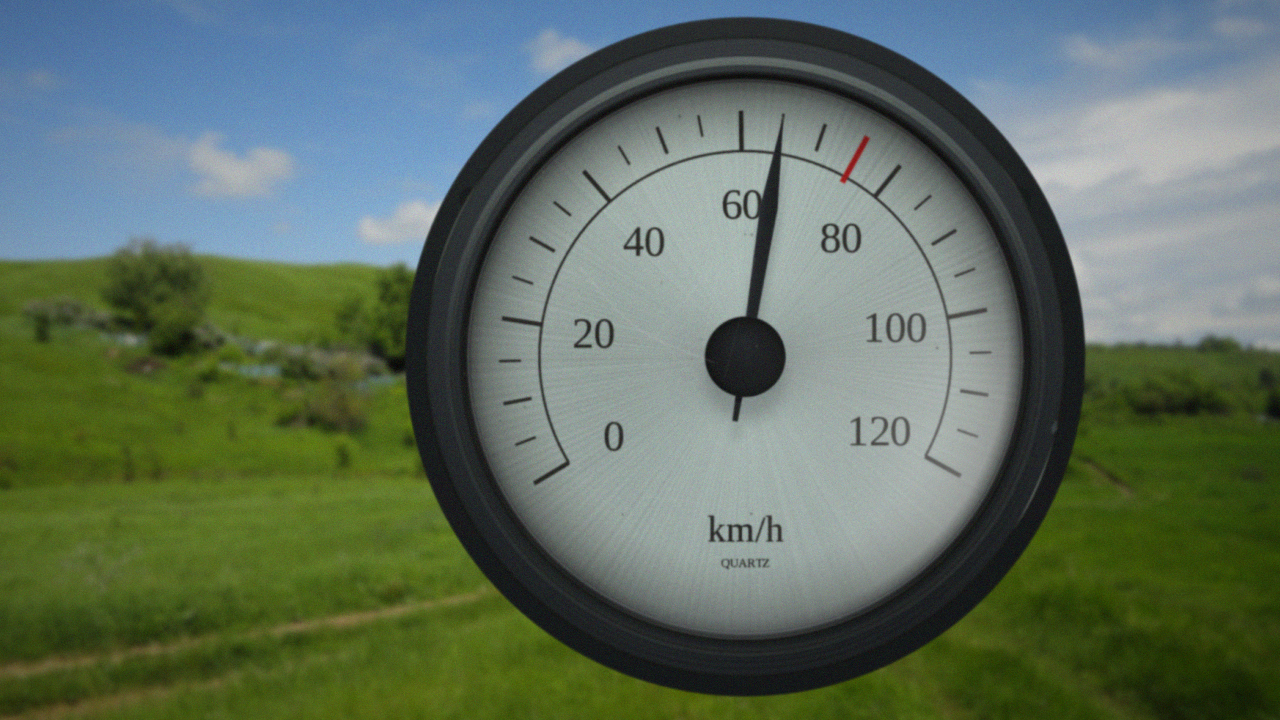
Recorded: 65 km/h
